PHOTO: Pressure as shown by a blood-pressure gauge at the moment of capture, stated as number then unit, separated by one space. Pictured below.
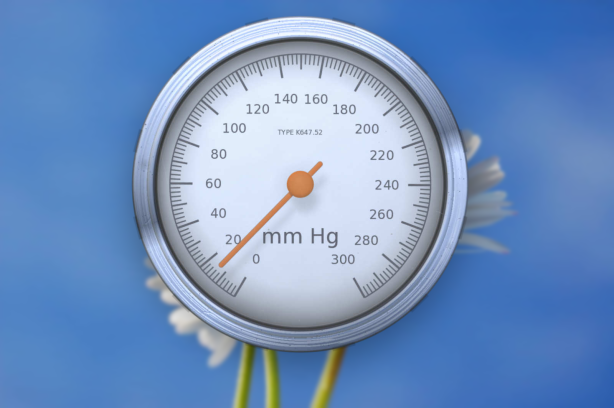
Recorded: 14 mmHg
